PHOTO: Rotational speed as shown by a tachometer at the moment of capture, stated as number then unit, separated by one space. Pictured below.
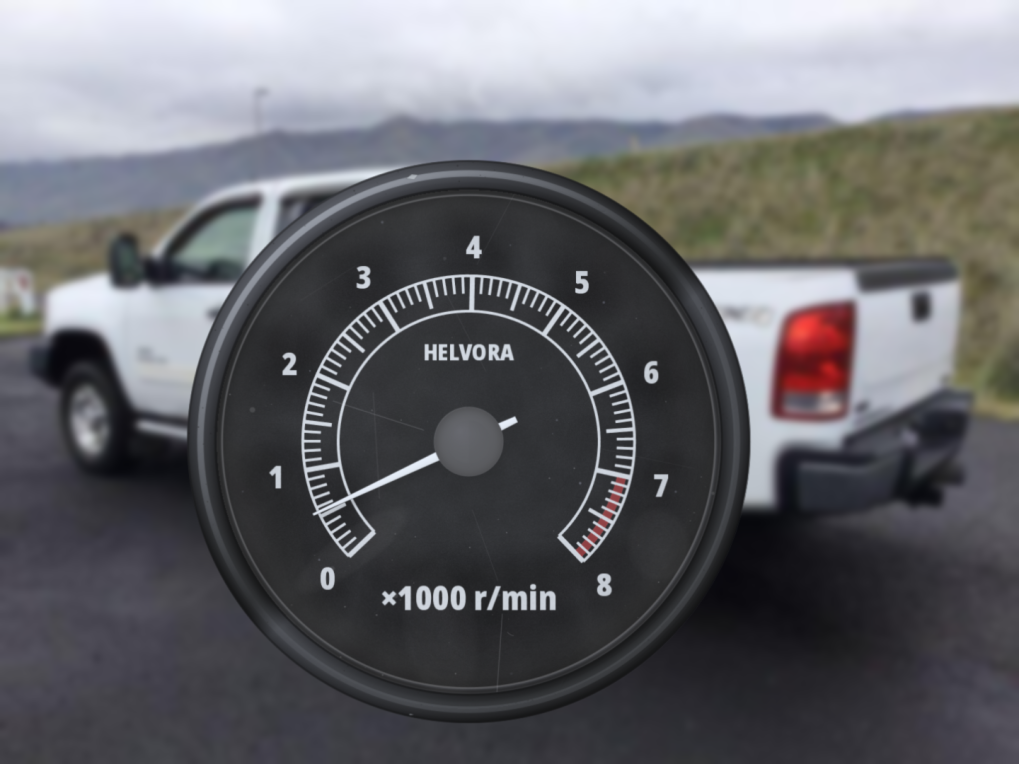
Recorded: 550 rpm
